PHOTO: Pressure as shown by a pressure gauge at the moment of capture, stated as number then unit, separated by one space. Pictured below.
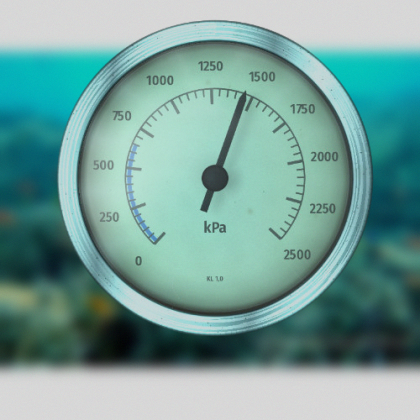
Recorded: 1450 kPa
